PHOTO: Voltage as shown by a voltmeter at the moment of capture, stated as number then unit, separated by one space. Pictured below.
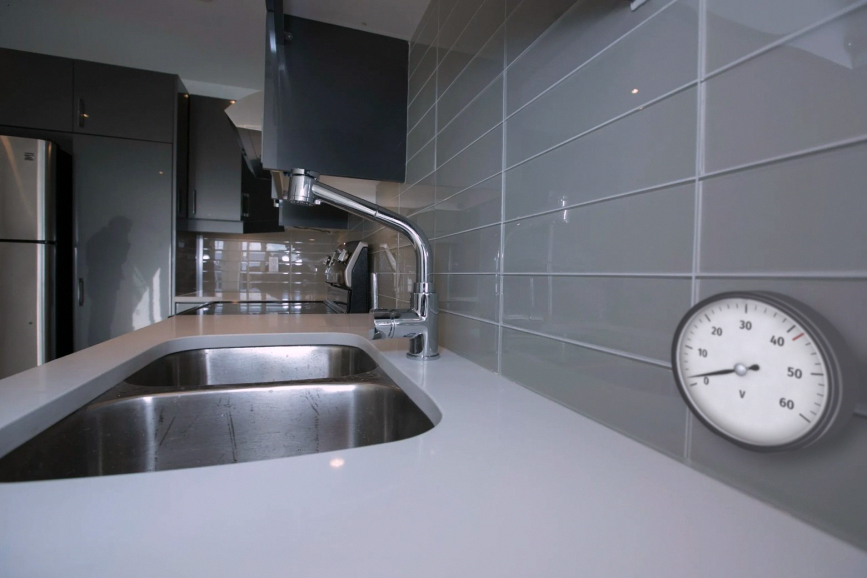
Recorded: 2 V
